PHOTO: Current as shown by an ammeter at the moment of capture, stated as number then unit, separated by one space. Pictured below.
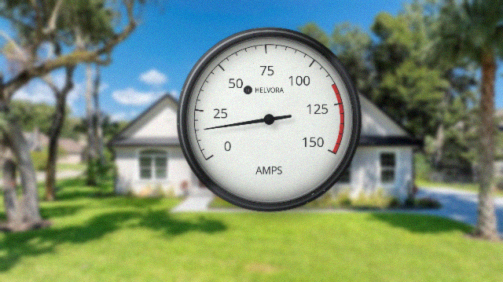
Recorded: 15 A
